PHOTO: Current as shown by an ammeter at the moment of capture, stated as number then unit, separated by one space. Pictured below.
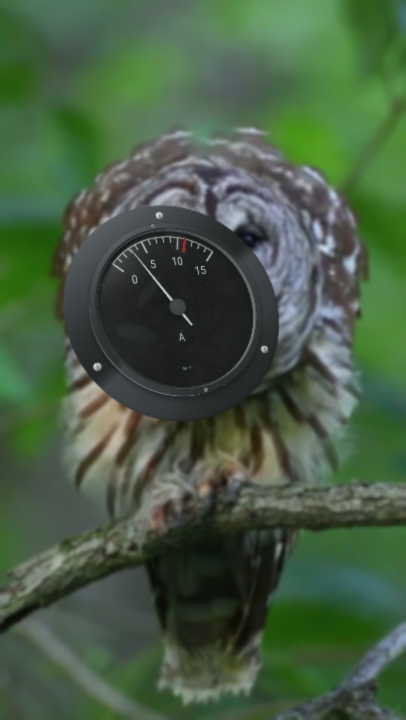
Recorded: 3 A
